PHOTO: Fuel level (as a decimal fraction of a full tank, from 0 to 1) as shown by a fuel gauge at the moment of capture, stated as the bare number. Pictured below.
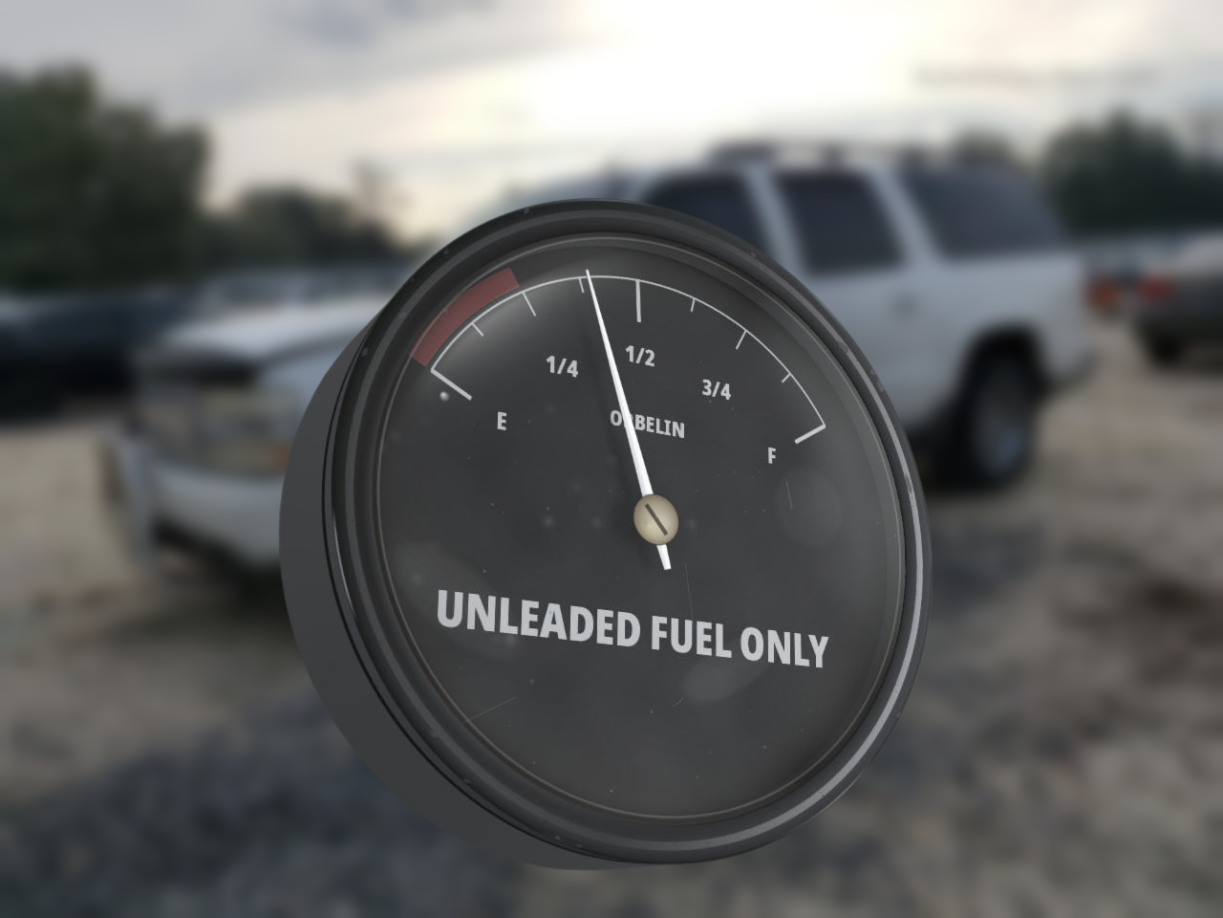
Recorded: 0.375
